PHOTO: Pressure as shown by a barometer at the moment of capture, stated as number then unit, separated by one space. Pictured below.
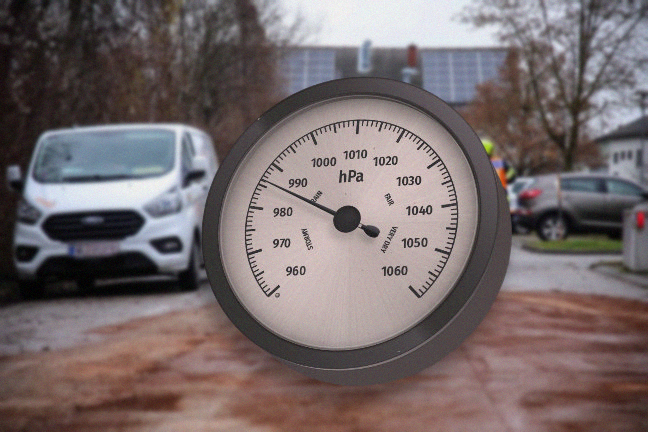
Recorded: 986 hPa
